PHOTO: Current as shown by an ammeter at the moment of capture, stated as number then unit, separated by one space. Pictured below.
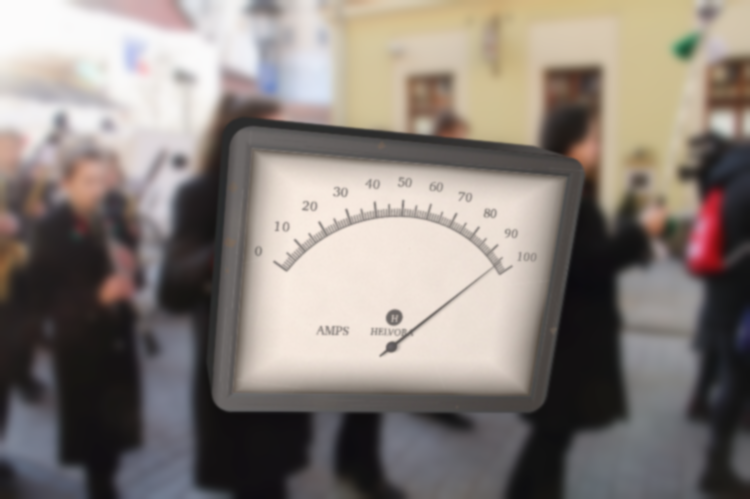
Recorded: 95 A
